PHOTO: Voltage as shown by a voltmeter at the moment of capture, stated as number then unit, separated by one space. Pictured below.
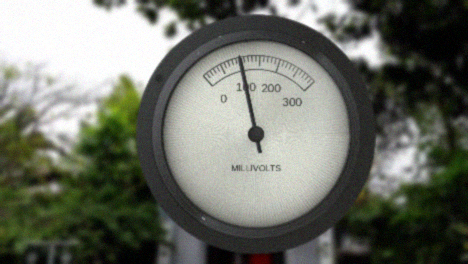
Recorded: 100 mV
